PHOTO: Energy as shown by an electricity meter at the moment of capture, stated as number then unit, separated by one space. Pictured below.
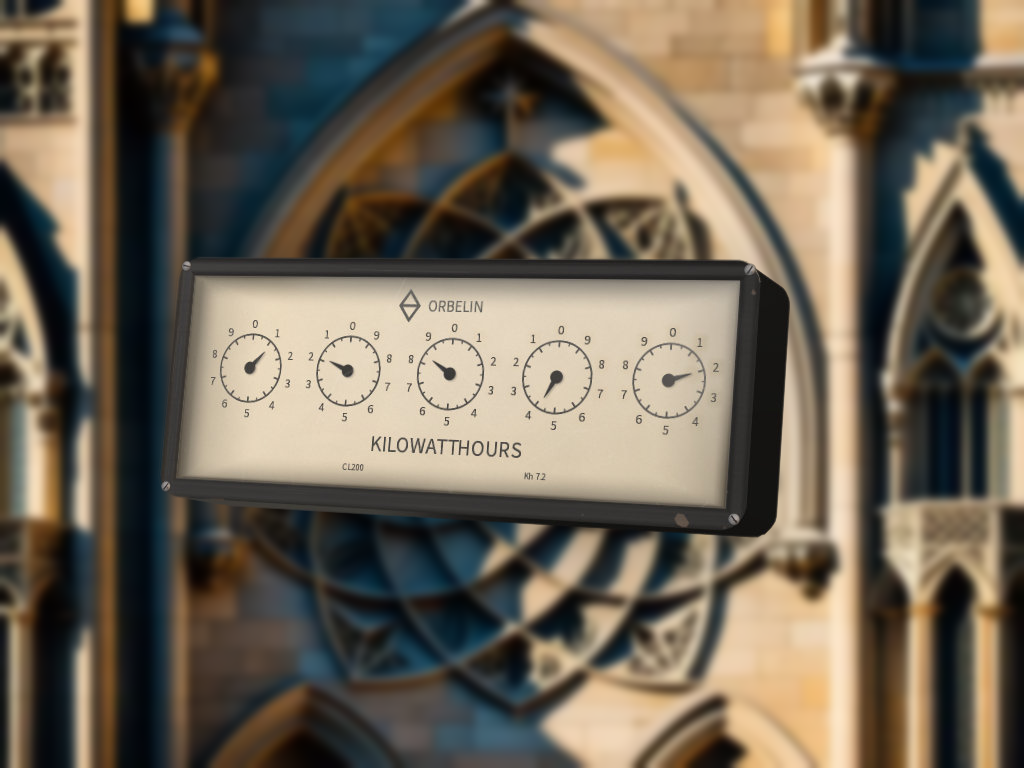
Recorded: 11842 kWh
